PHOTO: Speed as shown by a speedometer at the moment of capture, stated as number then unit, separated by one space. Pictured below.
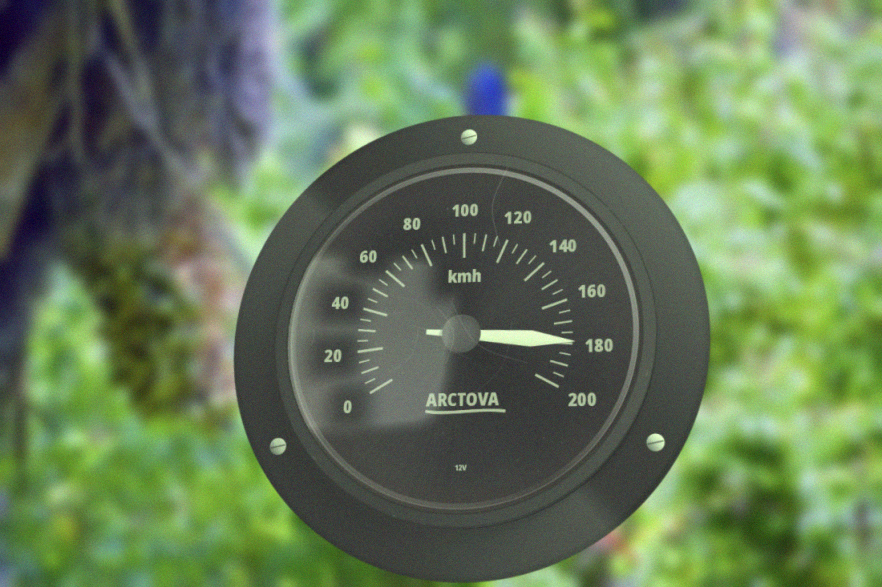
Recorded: 180 km/h
